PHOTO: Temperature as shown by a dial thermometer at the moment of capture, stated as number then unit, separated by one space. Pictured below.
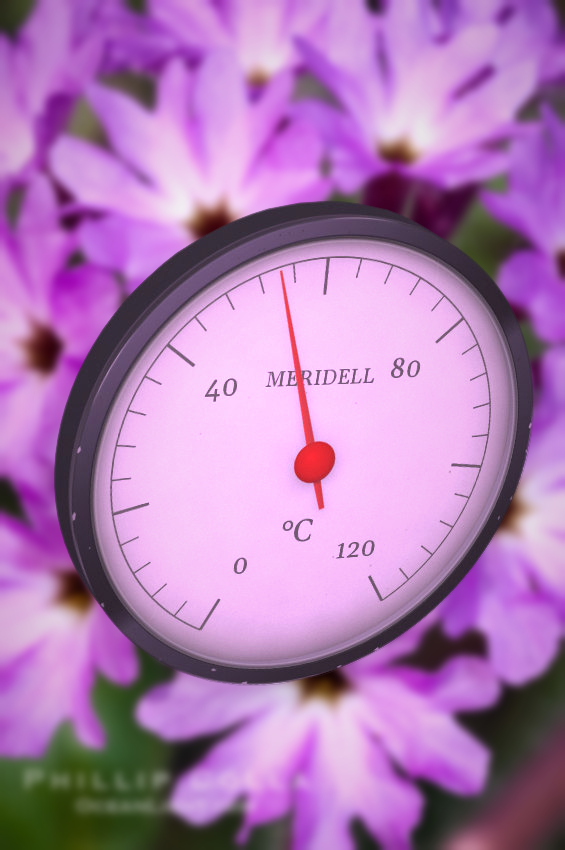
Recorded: 54 °C
